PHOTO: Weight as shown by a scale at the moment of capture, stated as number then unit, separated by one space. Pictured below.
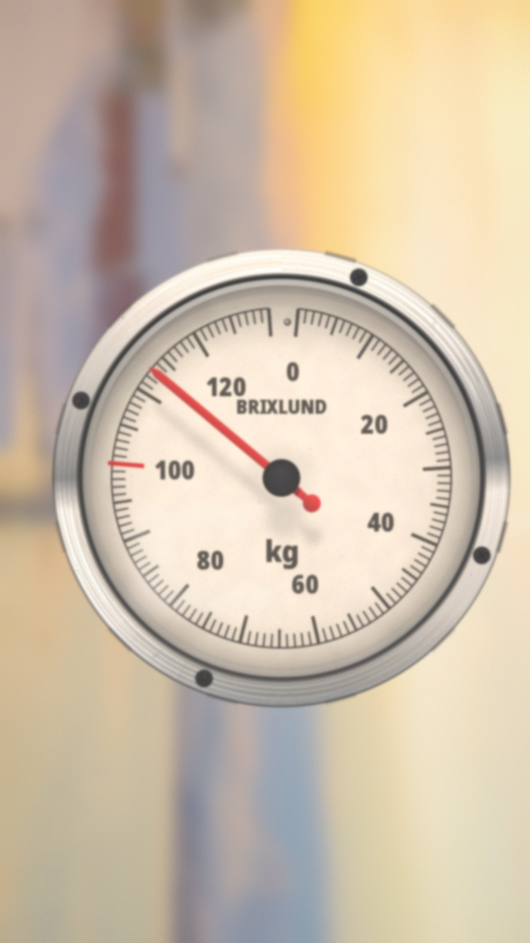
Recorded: 113 kg
